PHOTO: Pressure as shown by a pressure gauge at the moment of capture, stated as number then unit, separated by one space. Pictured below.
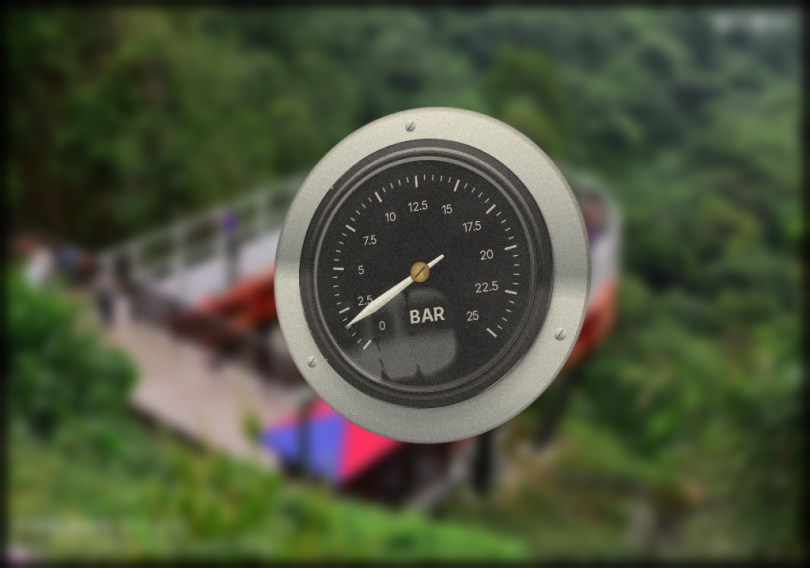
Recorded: 1.5 bar
